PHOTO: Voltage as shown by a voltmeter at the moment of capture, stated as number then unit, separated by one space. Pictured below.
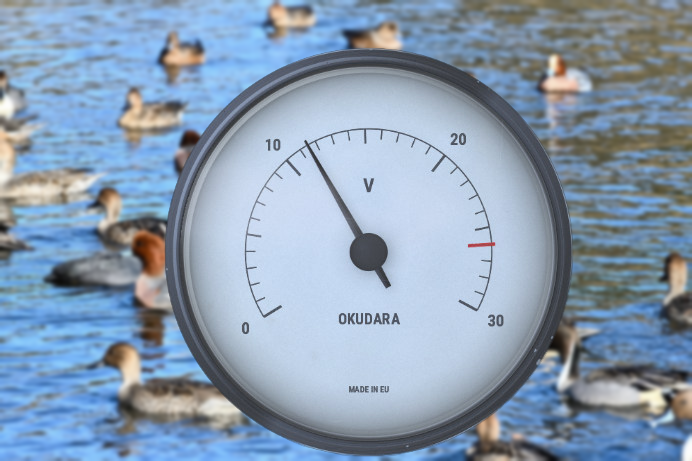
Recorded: 11.5 V
